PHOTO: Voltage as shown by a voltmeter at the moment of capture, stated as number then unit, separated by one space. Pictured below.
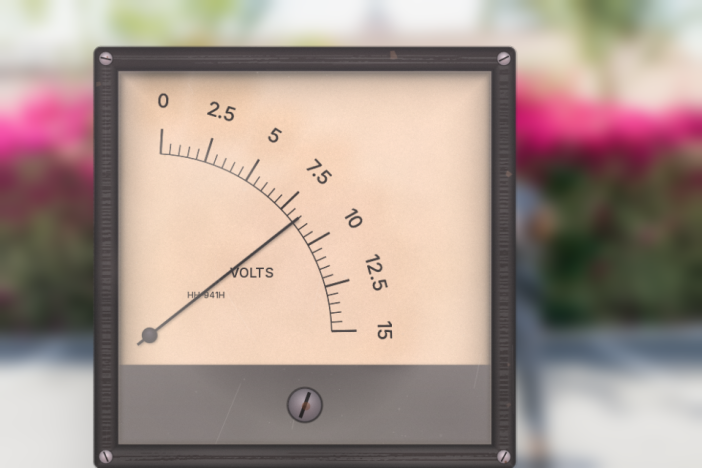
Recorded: 8.5 V
